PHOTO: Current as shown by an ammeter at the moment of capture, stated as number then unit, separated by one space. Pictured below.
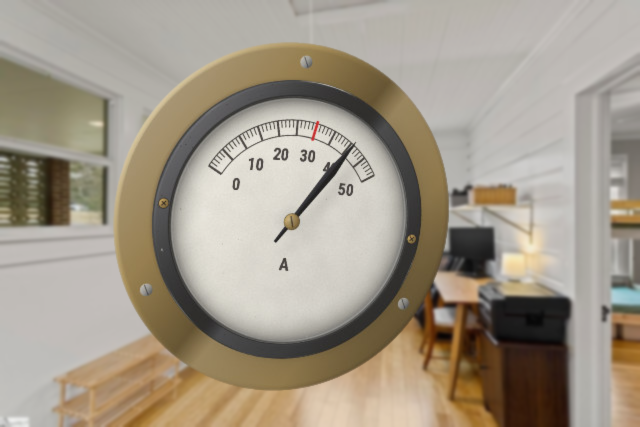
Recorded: 40 A
